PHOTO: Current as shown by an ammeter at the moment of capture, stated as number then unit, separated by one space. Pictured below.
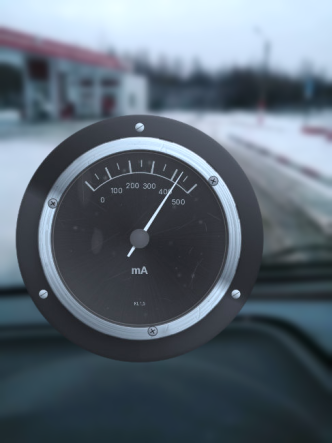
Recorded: 425 mA
